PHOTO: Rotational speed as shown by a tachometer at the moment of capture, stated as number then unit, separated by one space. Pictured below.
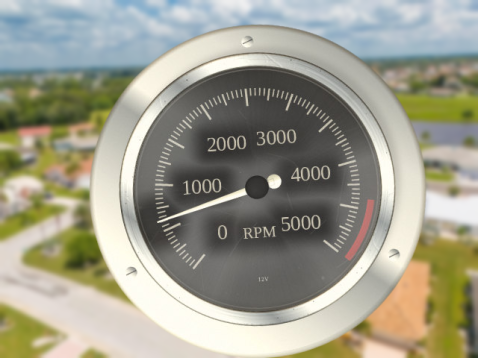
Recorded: 600 rpm
